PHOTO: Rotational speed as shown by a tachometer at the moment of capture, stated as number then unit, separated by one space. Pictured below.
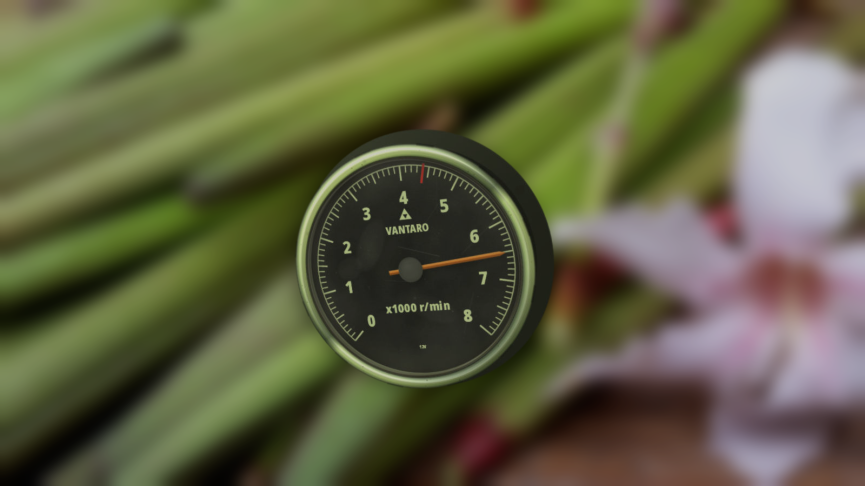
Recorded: 6500 rpm
